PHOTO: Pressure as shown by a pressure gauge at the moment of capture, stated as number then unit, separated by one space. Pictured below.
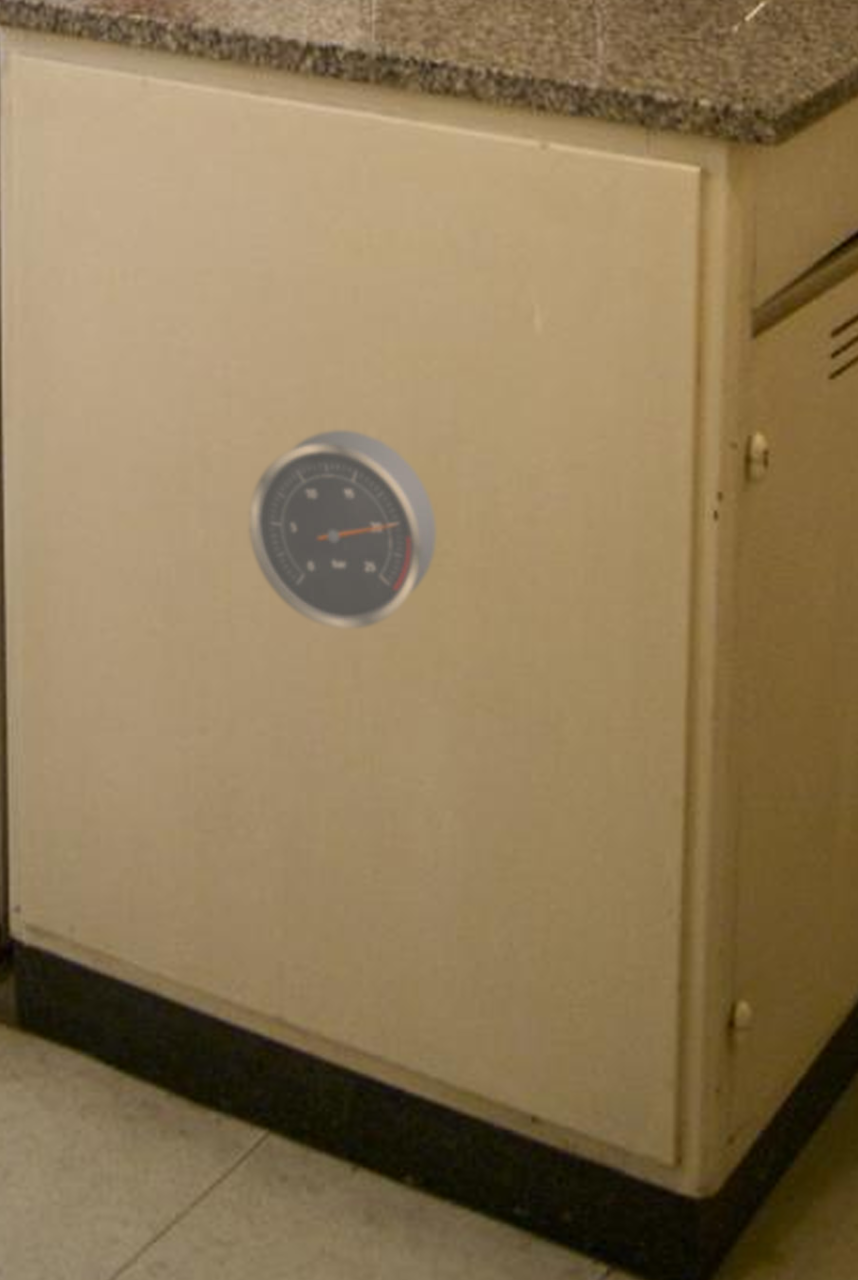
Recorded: 20 bar
